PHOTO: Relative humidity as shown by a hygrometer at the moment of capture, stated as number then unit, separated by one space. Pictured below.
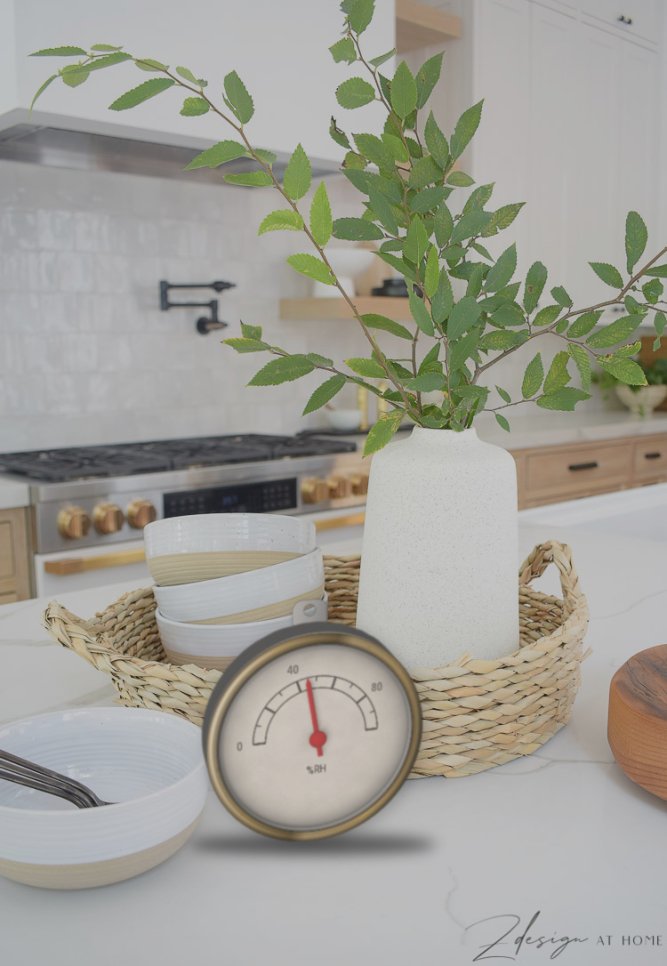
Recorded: 45 %
